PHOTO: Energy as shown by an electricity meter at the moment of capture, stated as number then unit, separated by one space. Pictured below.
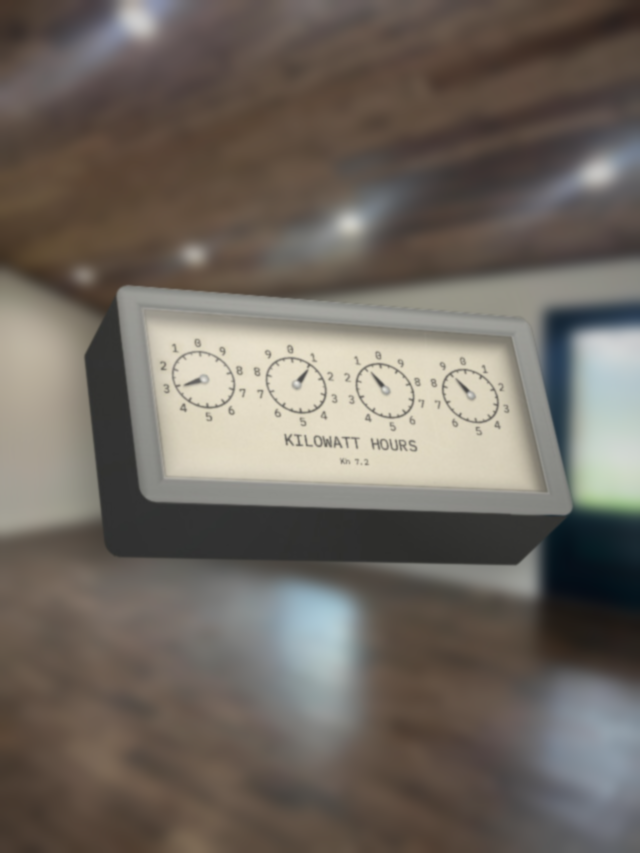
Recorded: 3109 kWh
